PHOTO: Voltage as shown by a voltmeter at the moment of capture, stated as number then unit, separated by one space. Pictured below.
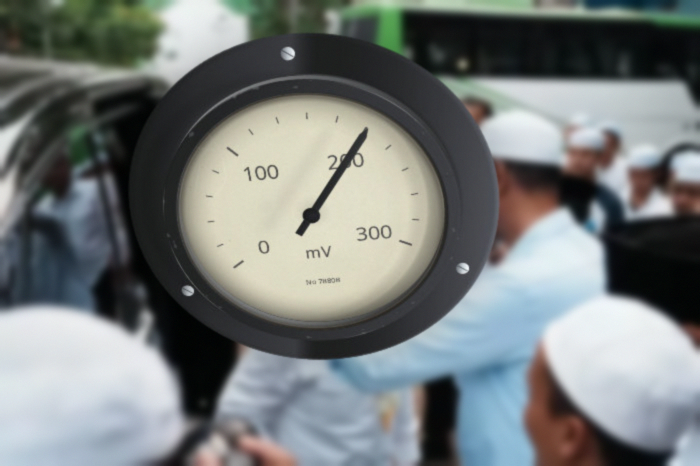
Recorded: 200 mV
